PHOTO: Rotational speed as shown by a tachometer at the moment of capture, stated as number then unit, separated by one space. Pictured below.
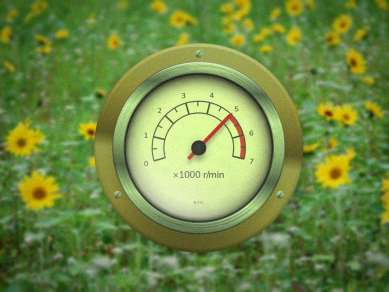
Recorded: 5000 rpm
